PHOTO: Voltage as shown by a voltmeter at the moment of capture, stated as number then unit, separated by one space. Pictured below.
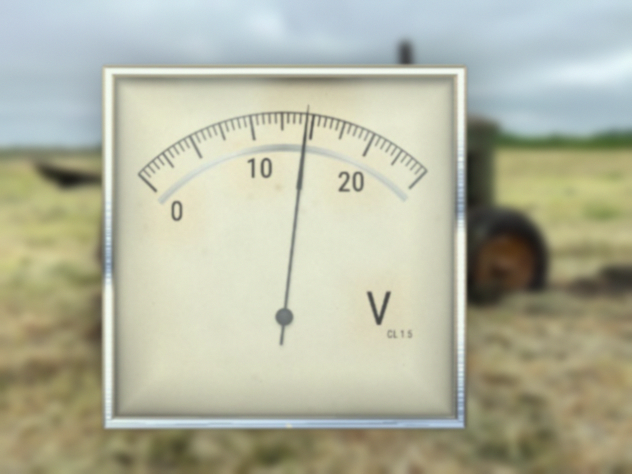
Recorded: 14.5 V
